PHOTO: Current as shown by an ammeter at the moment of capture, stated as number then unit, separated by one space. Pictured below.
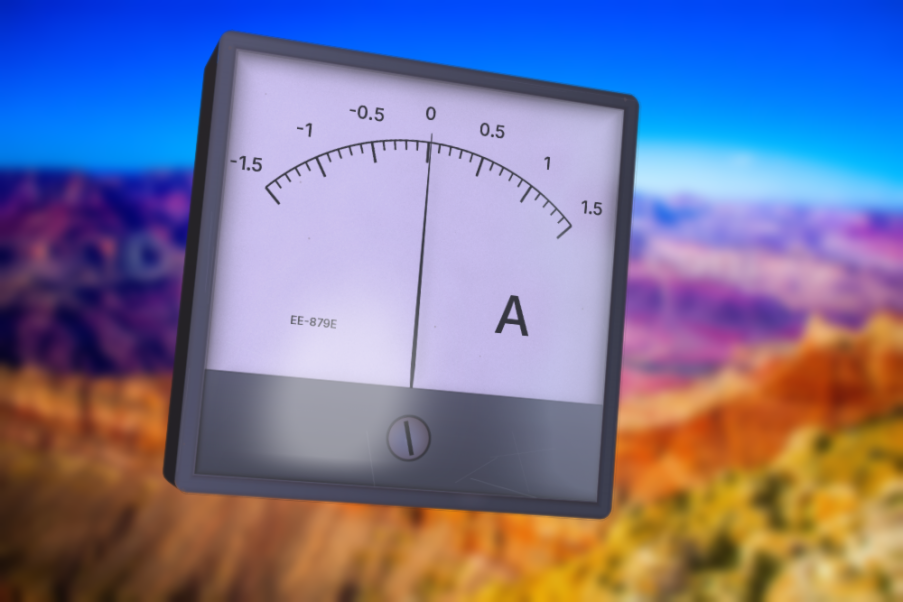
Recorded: 0 A
